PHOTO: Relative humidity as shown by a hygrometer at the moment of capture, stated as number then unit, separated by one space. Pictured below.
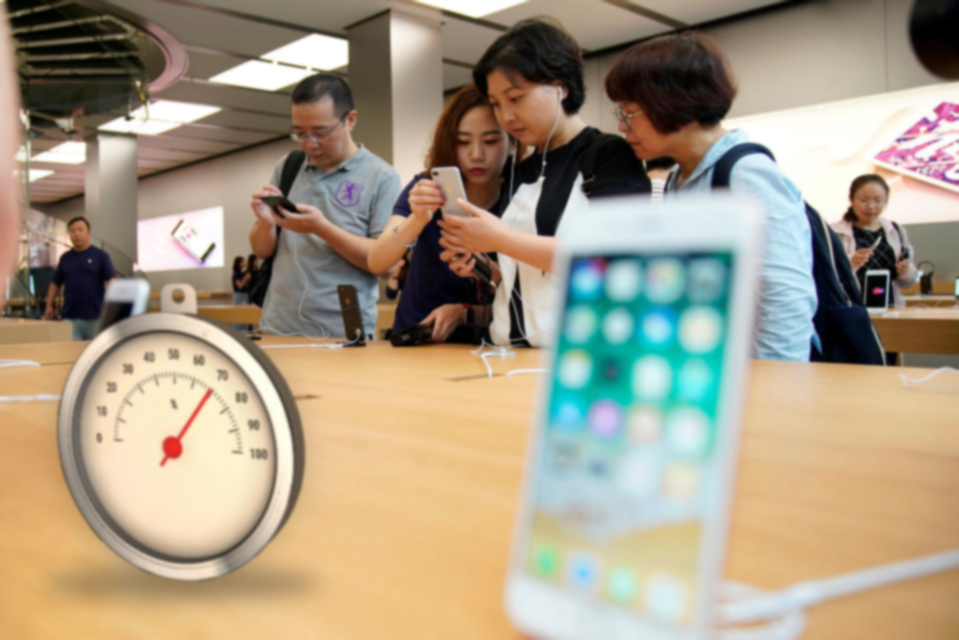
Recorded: 70 %
